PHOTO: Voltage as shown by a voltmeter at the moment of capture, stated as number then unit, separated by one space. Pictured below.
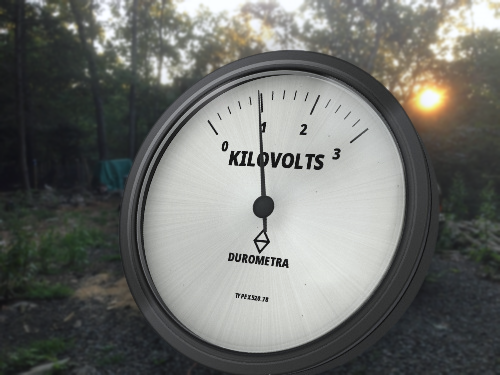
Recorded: 1 kV
